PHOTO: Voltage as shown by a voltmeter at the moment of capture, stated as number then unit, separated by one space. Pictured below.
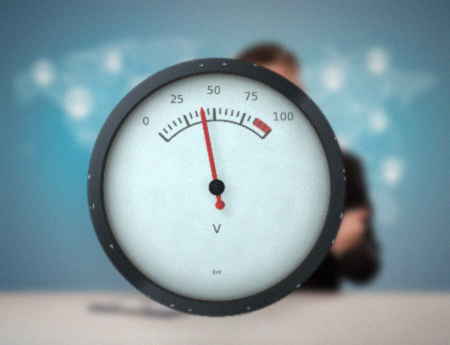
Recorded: 40 V
